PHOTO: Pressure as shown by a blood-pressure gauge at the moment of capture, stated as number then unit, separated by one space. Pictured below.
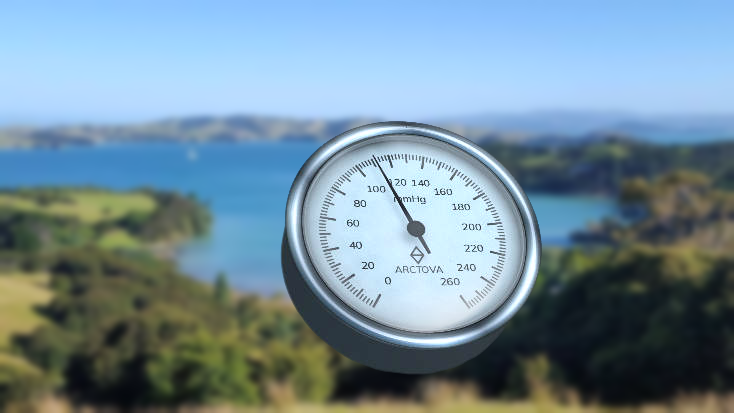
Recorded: 110 mmHg
